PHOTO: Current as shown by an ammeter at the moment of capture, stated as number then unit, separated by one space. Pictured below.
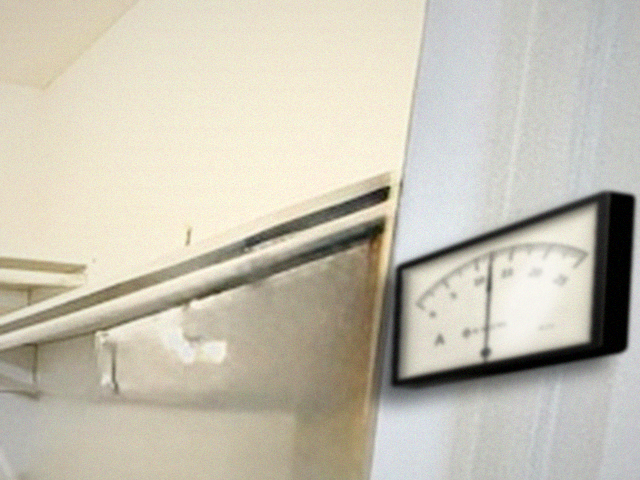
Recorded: 12.5 A
